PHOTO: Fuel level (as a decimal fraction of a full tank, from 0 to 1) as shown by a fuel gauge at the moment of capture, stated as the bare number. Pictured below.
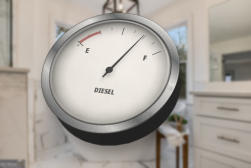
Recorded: 0.75
